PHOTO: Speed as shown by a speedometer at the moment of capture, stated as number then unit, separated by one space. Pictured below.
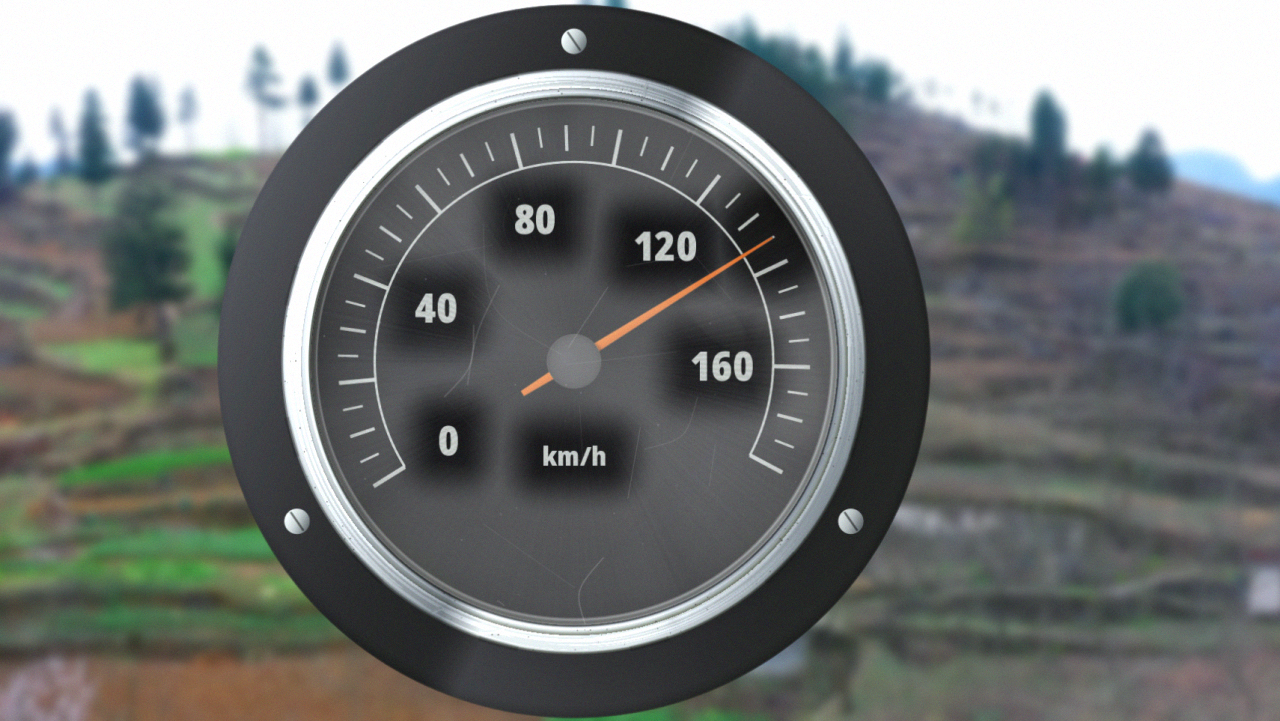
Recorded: 135 km/h
